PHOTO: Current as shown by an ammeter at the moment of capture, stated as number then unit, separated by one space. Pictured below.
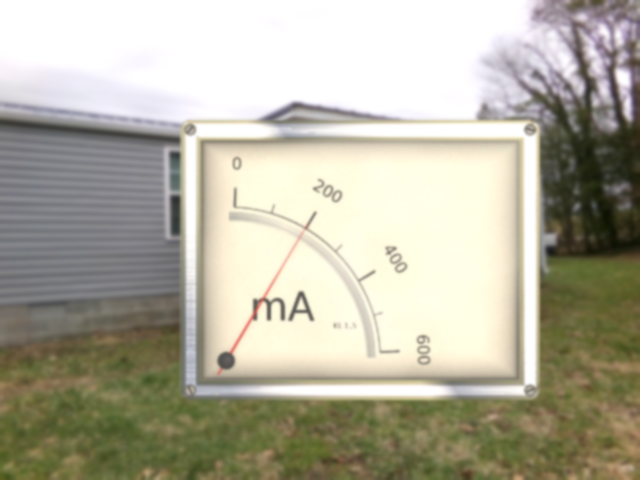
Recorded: 200 mA
